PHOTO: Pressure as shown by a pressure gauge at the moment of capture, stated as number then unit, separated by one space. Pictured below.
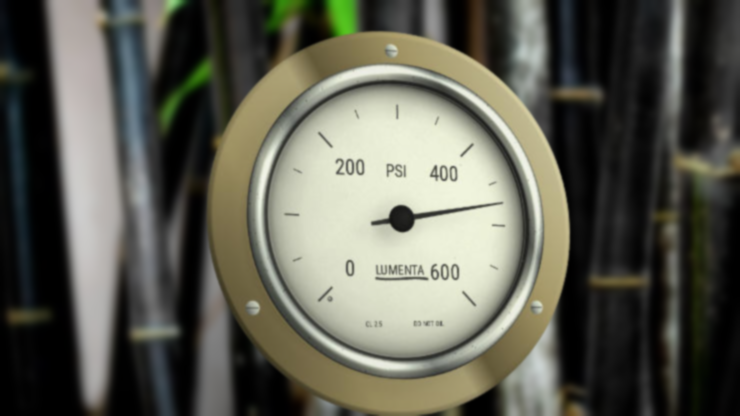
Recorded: 475 psi
